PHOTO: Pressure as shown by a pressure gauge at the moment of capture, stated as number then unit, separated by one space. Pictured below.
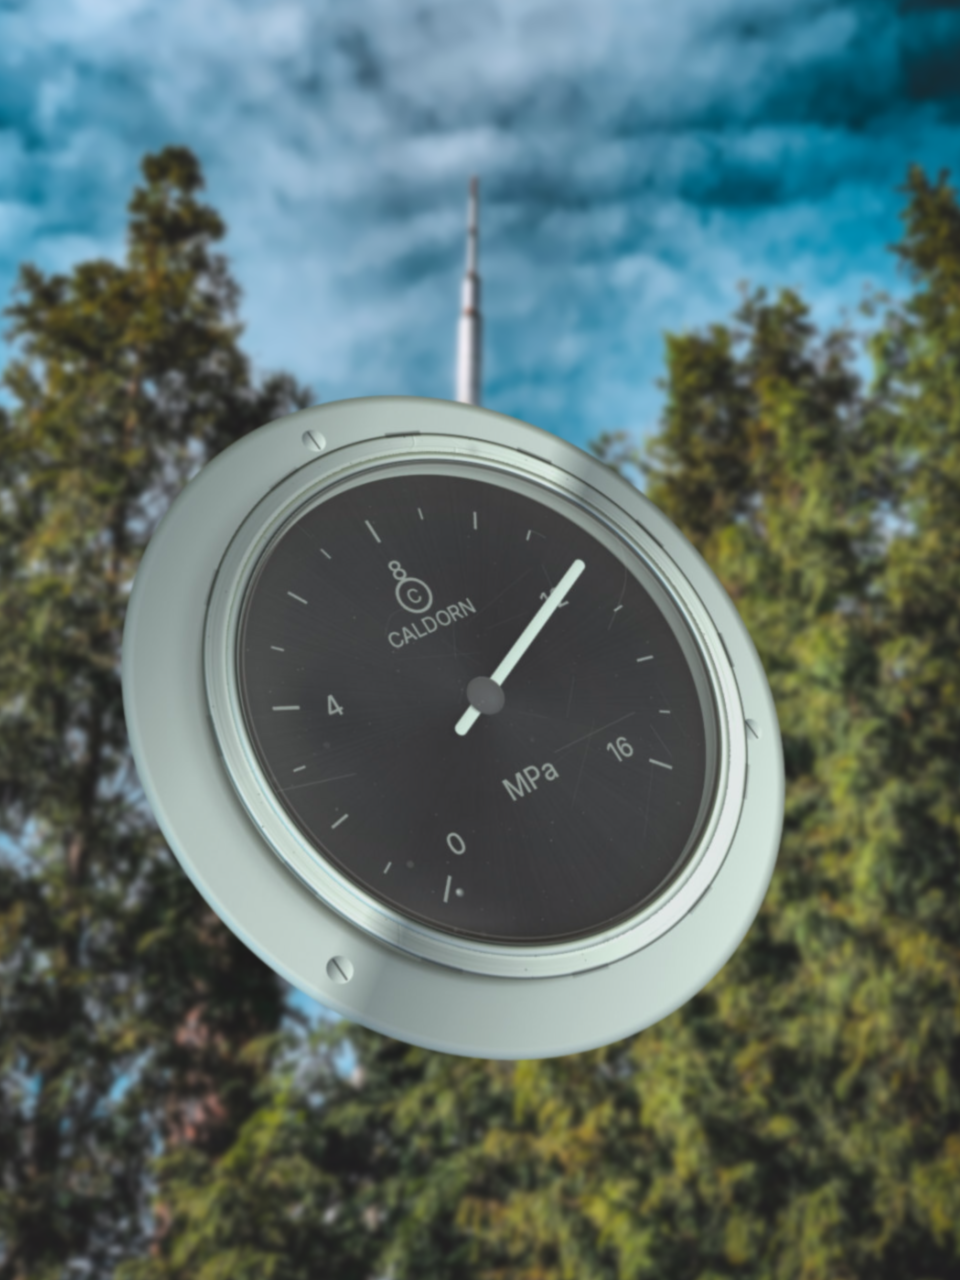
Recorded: 12 MPa
